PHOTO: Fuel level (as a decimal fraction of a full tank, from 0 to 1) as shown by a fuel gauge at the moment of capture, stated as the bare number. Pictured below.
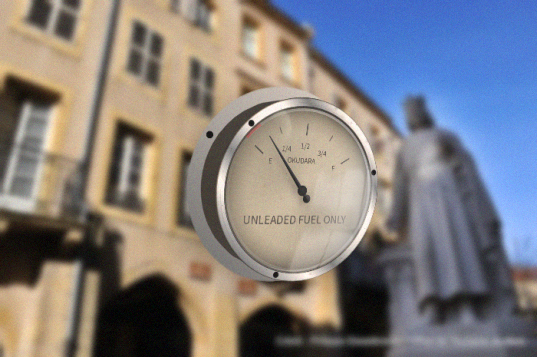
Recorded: 0.125
